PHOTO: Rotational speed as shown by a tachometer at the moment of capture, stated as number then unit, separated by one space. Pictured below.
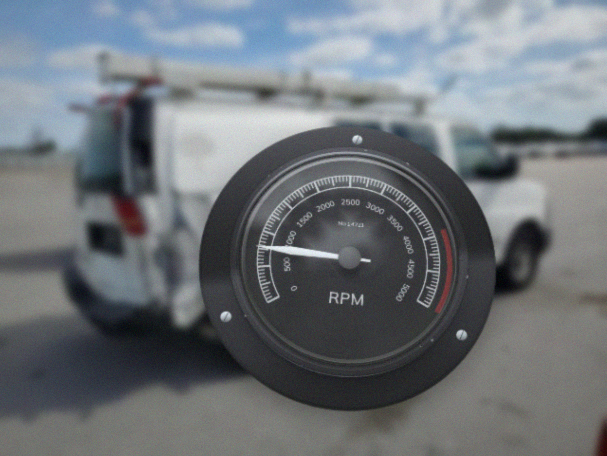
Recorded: 750 rpm
